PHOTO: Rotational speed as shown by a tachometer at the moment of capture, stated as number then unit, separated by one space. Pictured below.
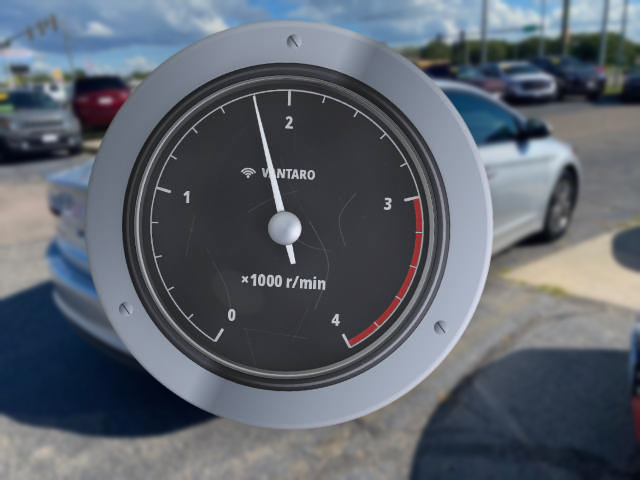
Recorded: 1800 rpm
